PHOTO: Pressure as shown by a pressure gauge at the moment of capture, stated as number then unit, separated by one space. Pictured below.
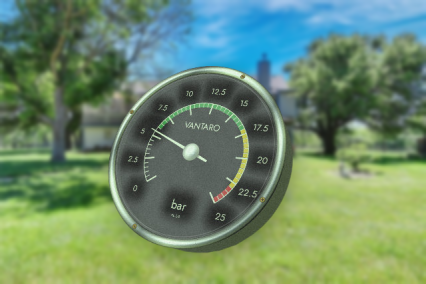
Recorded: 5.5 bar
